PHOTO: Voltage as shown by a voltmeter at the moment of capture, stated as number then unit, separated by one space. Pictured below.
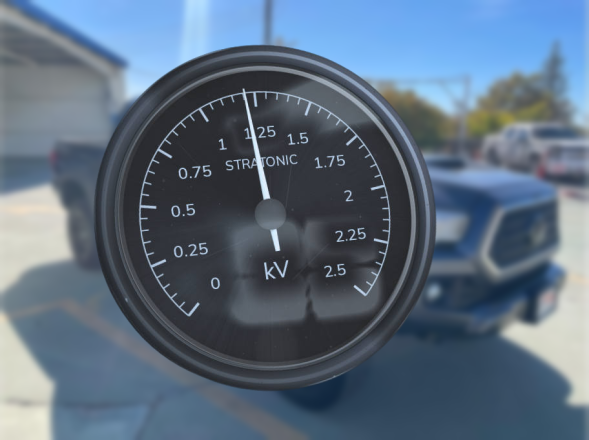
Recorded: 1.2 kV
